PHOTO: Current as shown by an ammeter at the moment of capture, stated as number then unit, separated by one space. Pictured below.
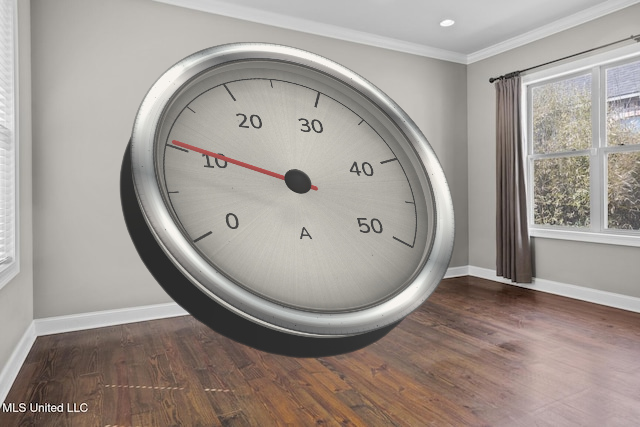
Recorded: 10 A
